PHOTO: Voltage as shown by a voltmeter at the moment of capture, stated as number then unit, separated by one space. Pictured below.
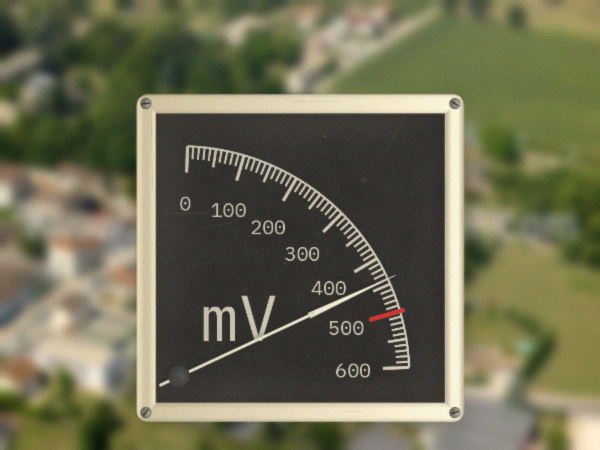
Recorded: 440 mV
